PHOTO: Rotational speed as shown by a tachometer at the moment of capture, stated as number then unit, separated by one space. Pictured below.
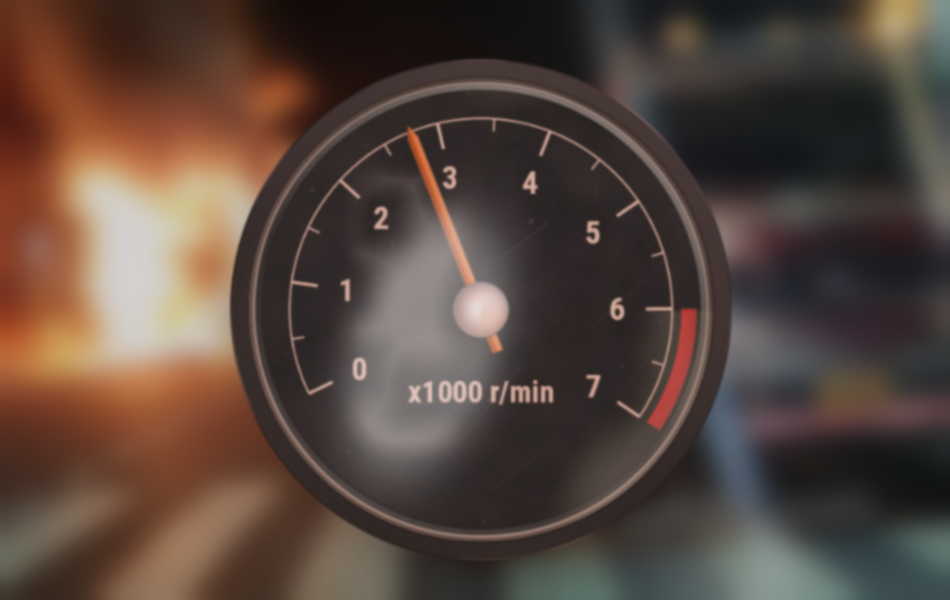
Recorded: 2750 rpm
